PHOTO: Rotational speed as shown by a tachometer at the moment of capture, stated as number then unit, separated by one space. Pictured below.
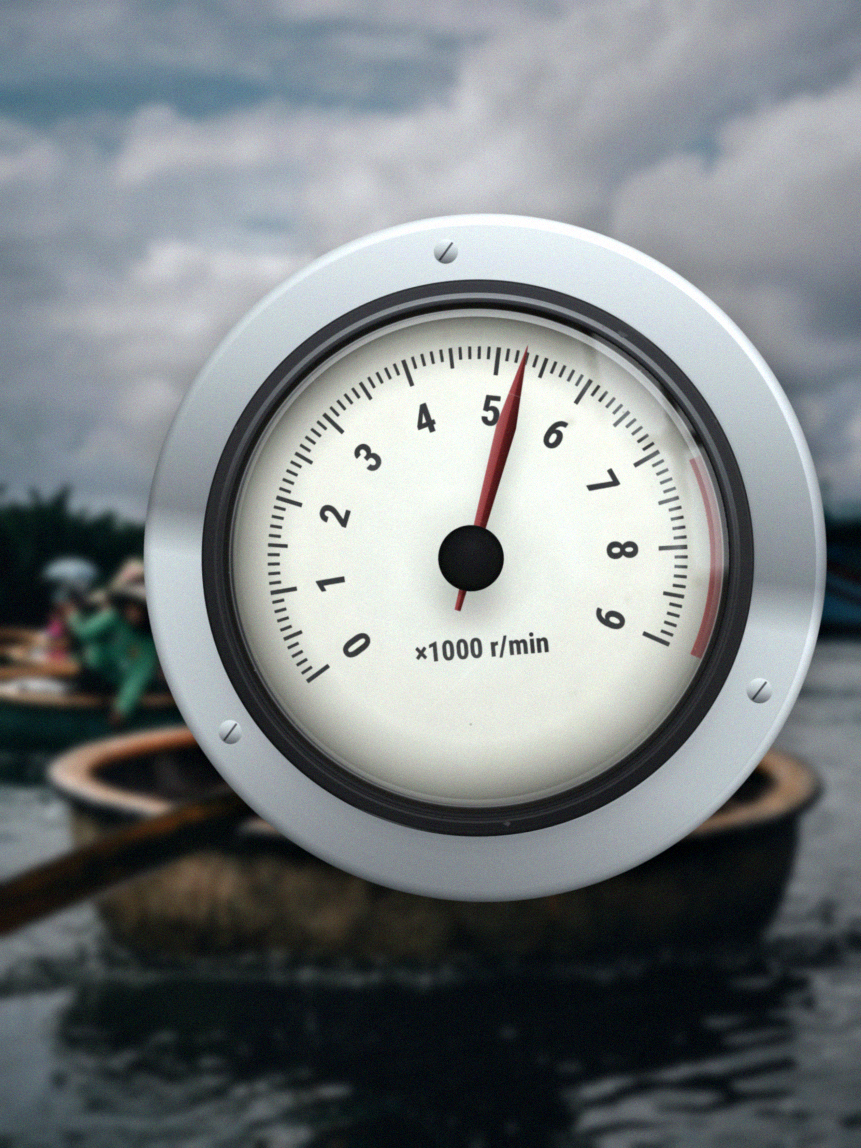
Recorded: 5300 rpm
